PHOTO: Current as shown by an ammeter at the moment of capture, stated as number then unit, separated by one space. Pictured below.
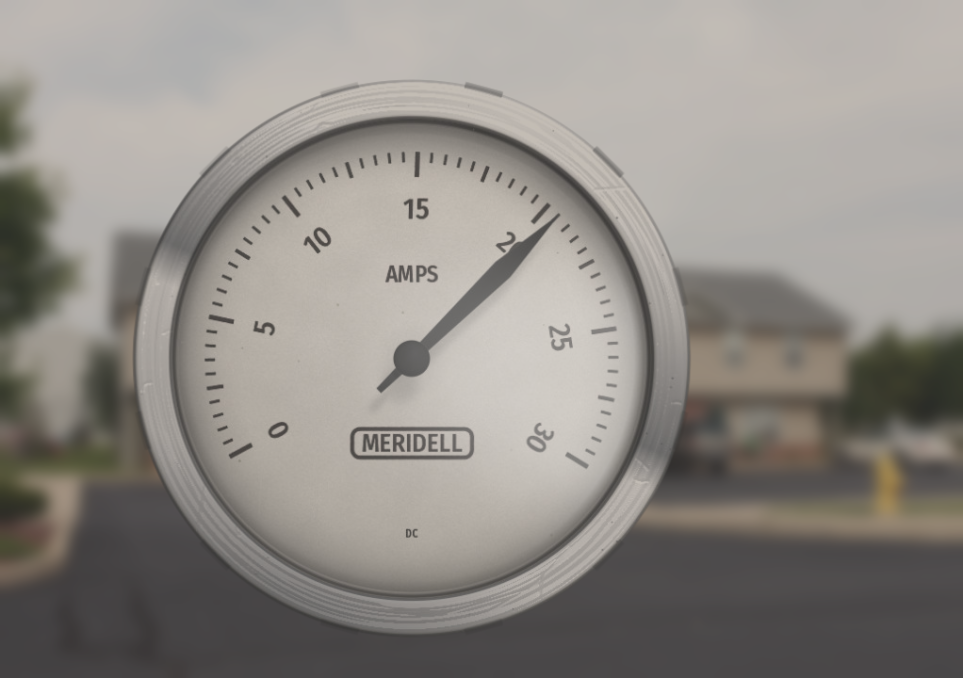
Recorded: 20.5 A
